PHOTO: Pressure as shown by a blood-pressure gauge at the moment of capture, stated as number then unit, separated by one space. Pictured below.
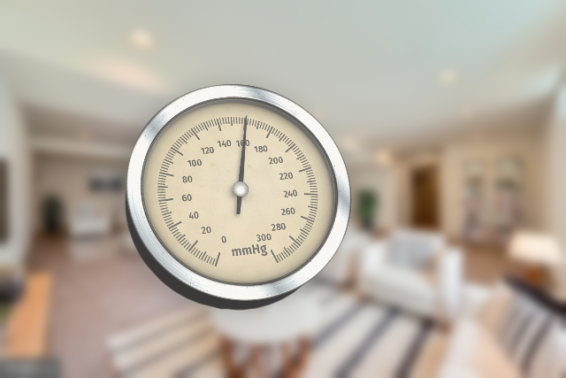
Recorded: 160 mmHg
